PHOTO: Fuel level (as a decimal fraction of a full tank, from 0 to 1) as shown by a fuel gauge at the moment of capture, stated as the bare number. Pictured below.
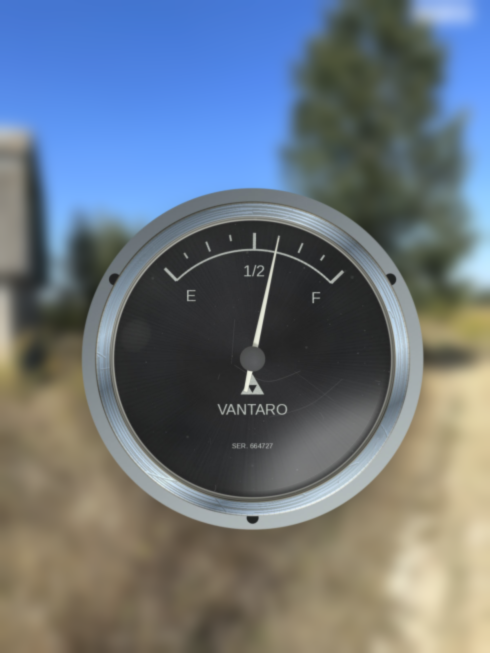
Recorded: 0.625
